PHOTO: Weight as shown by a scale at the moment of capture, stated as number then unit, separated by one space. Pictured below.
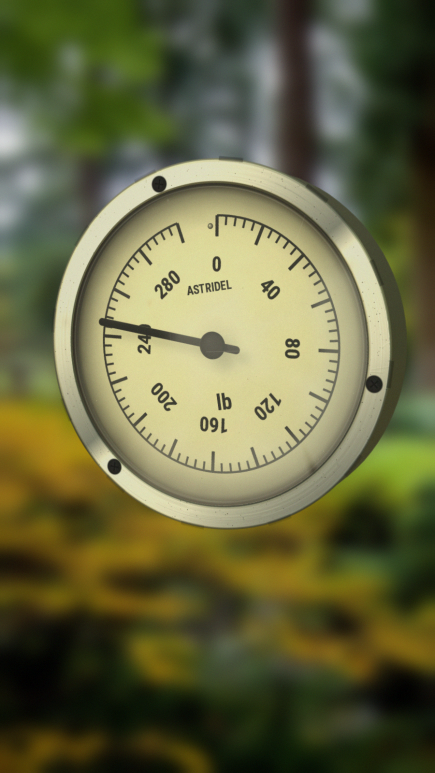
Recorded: 246 lb
